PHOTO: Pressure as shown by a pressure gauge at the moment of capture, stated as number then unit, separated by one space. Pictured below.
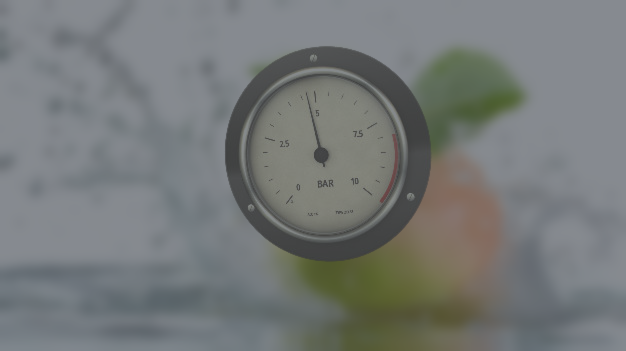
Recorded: 4.75 bar
